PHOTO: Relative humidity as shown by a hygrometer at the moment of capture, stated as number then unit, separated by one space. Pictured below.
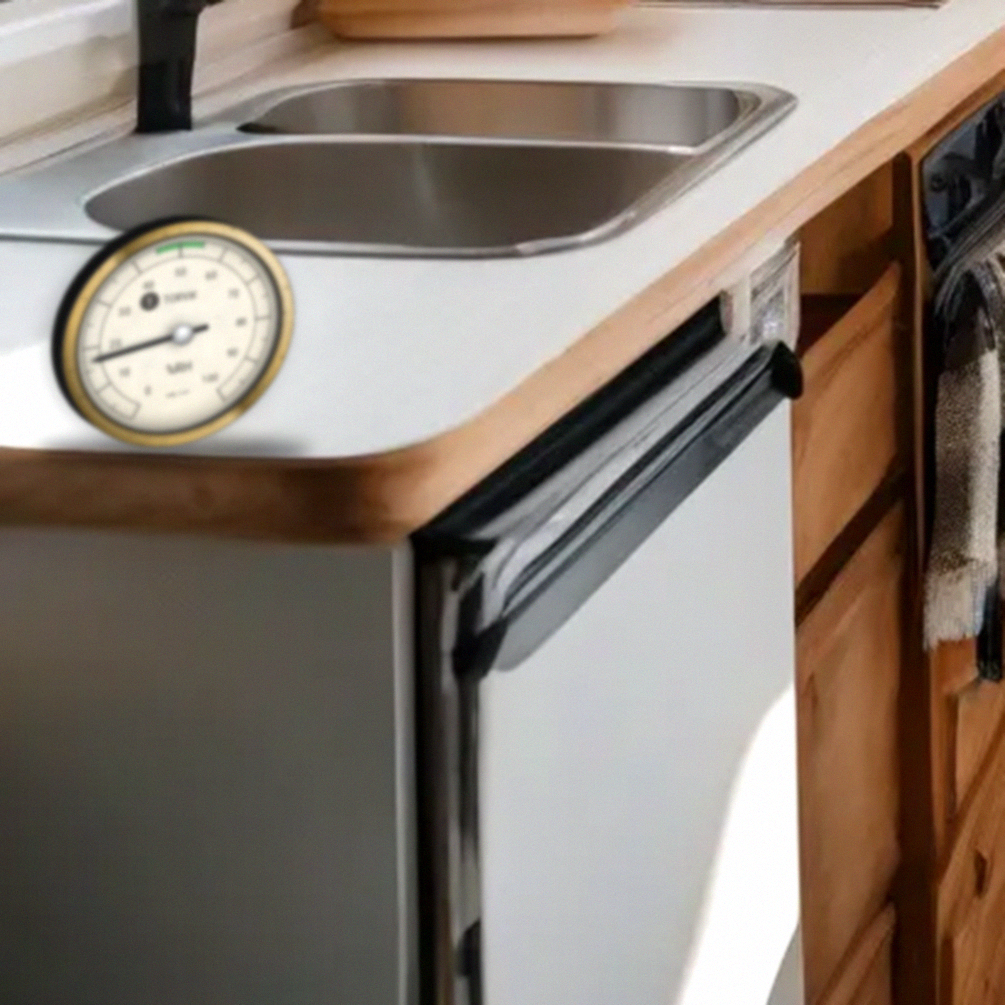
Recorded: 17.5 %
